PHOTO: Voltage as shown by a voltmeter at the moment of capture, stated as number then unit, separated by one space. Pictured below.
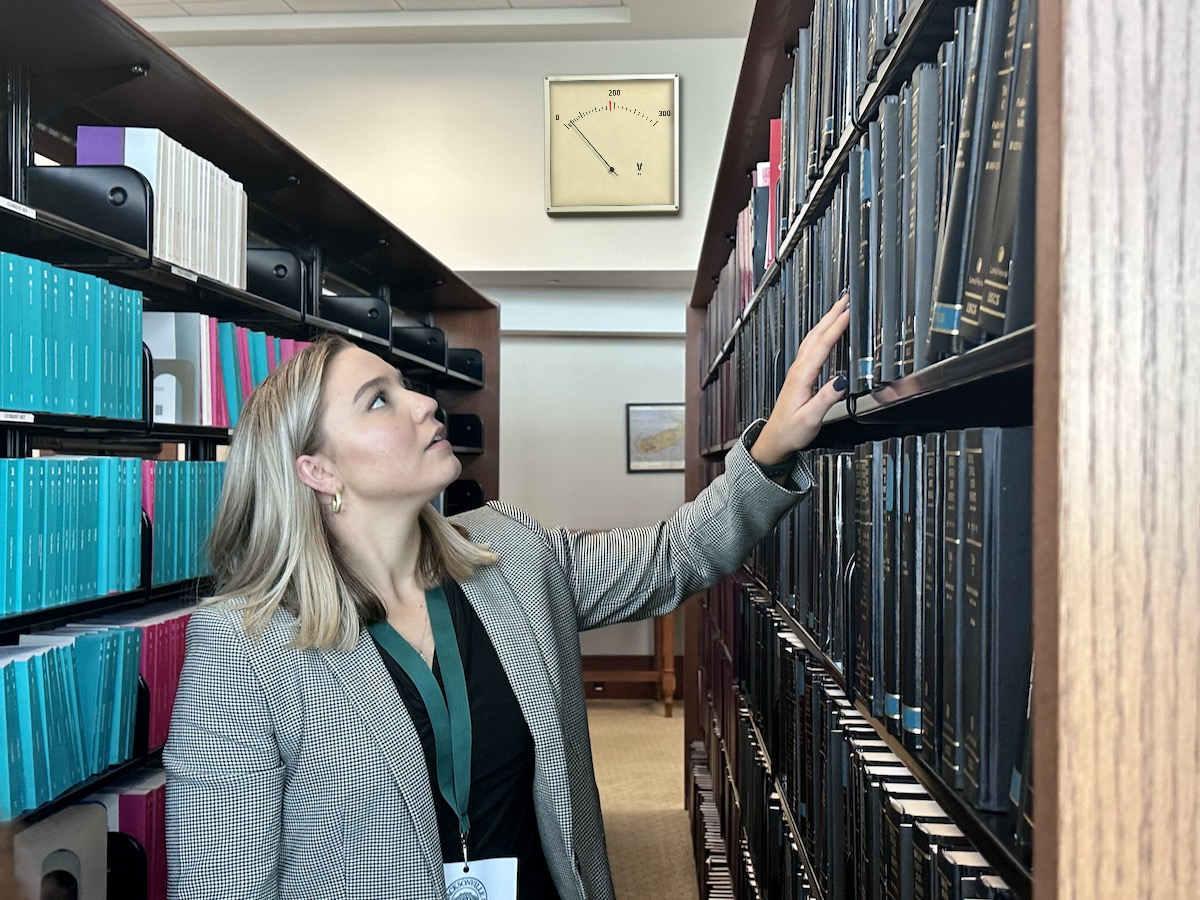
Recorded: 50 V
